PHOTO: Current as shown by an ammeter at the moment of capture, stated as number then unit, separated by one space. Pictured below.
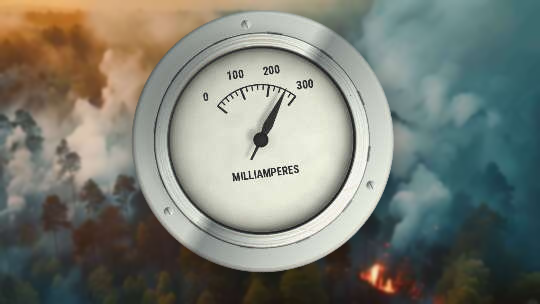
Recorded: 260 mA
